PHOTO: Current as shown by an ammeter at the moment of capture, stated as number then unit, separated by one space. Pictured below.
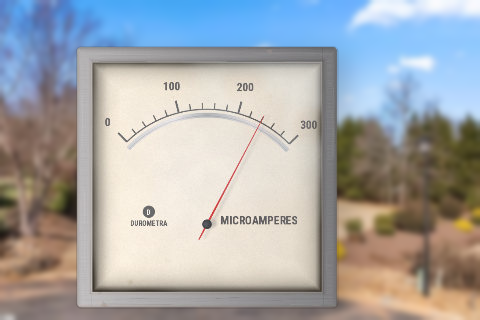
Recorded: 240 µA
